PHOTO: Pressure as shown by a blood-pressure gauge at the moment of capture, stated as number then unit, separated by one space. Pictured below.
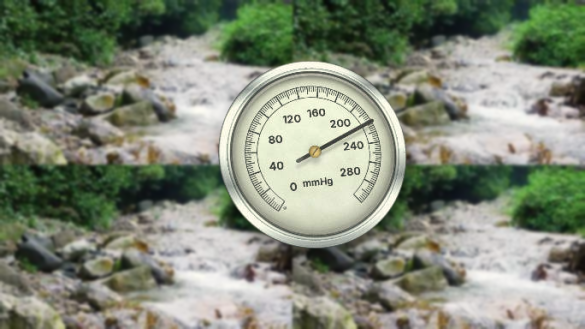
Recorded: 220 mmHg
